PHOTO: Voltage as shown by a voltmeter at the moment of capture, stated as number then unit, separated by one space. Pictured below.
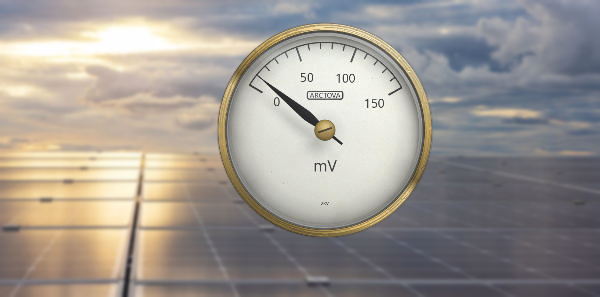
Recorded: 10 mV
